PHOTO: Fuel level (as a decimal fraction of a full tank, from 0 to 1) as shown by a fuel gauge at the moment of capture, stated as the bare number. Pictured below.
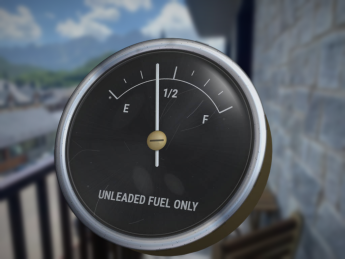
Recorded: 0.375
